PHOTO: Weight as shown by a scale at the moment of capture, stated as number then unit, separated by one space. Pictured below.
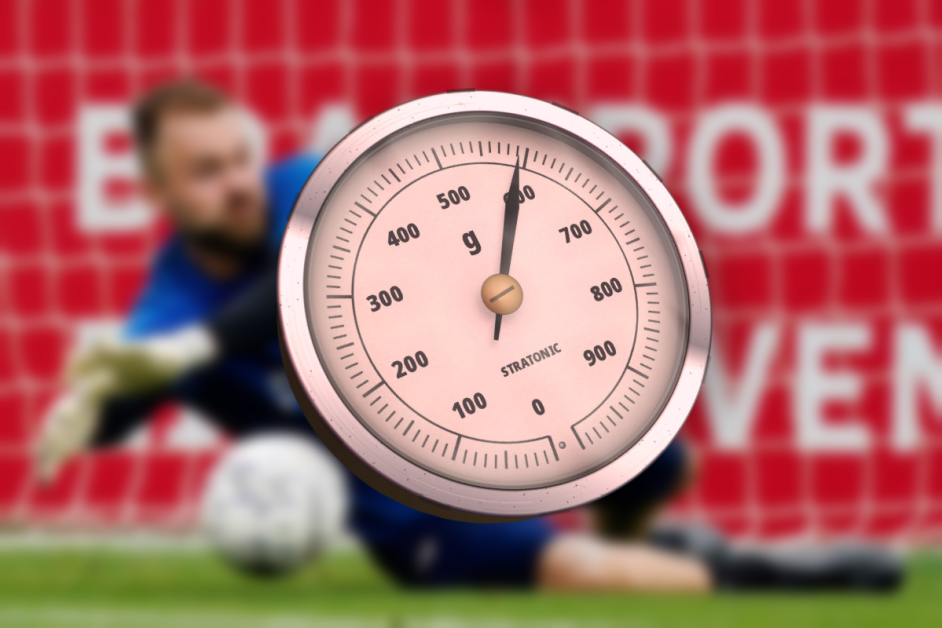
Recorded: 590 g
